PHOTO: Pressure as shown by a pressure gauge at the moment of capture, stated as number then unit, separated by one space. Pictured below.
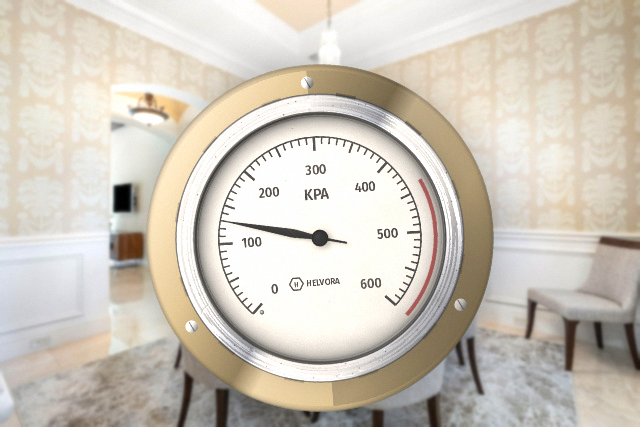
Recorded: 130 kPa
